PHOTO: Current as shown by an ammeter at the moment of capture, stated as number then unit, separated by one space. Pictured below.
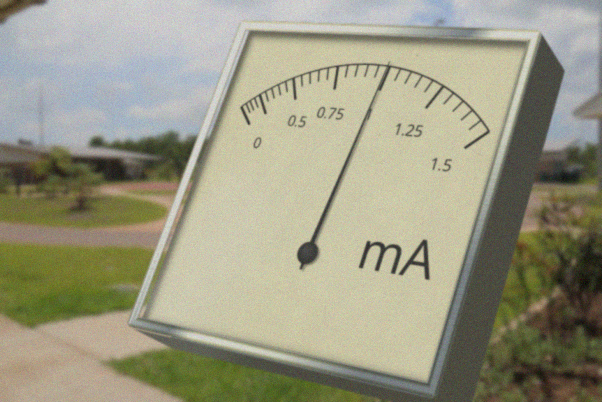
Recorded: 1 mA
